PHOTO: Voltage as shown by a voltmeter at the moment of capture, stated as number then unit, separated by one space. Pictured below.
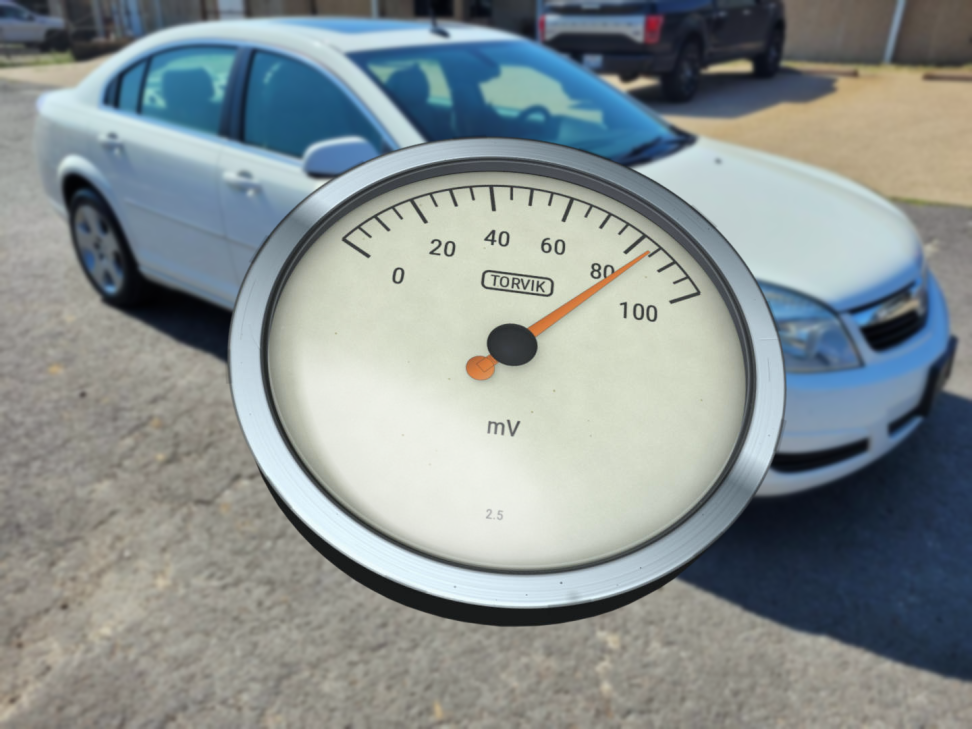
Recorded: 85 mV
